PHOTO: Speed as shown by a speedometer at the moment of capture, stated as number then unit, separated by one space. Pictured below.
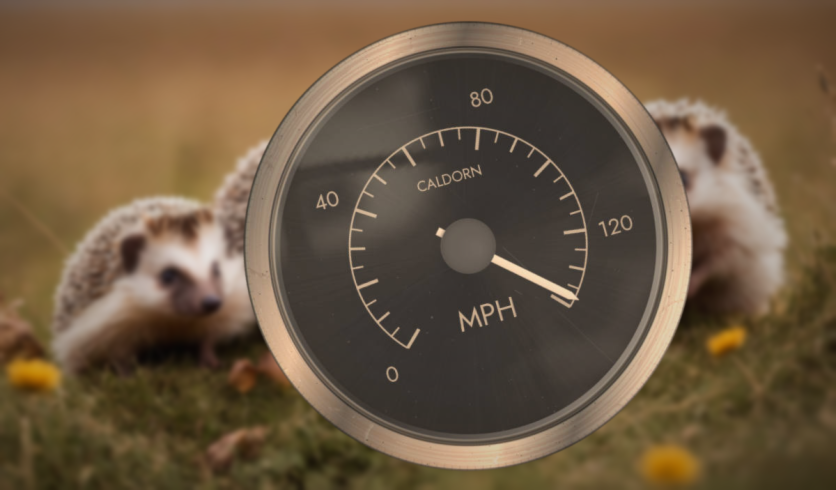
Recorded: 137.5 mph
